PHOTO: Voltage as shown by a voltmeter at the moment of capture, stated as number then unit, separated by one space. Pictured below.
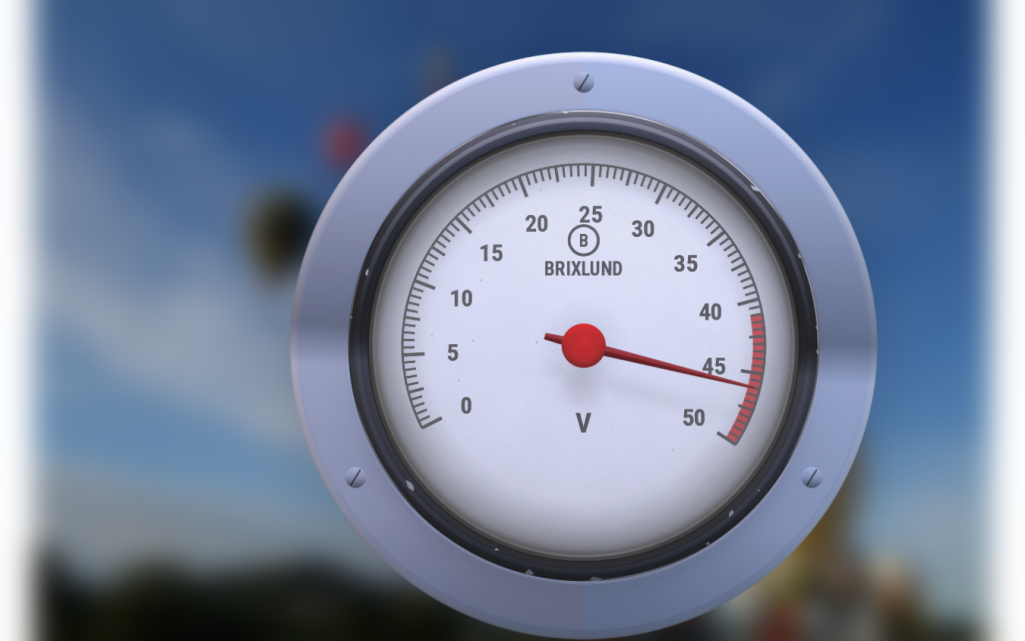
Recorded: 46 V
